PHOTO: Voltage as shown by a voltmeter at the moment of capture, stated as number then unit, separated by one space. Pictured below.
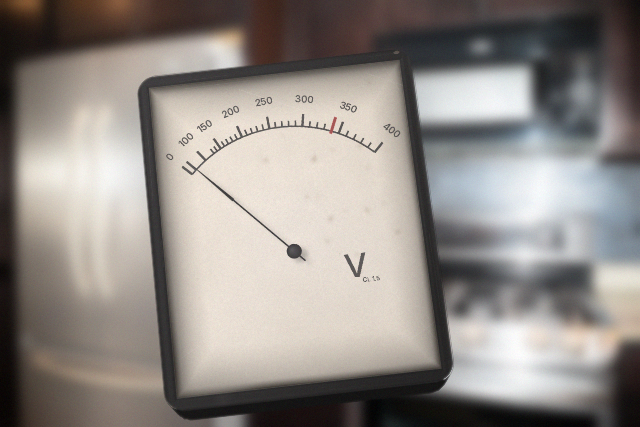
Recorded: 50 V
